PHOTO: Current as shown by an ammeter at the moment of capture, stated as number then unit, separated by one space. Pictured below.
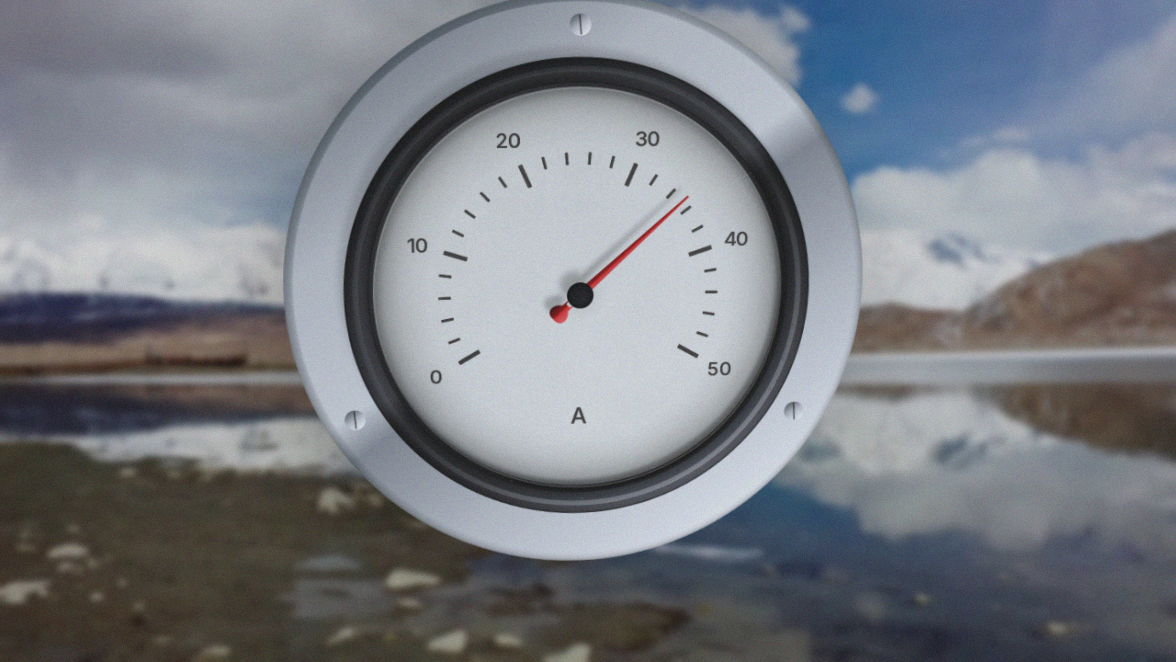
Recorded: 35 A
